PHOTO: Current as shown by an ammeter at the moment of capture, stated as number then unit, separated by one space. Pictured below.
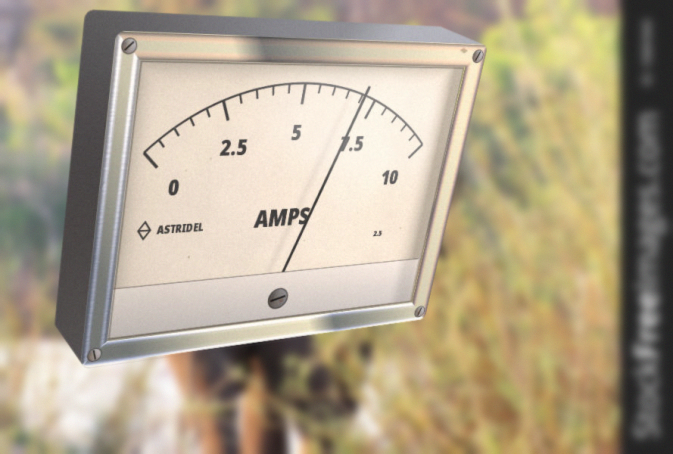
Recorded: 7 A
